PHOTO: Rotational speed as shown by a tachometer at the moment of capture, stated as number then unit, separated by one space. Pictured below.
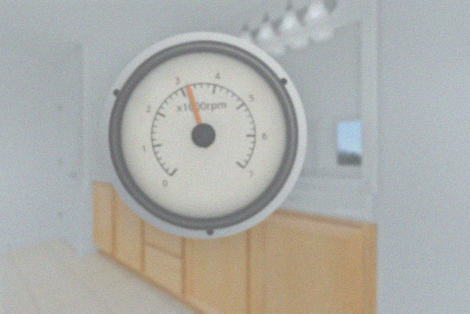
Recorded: 3200 rpm
